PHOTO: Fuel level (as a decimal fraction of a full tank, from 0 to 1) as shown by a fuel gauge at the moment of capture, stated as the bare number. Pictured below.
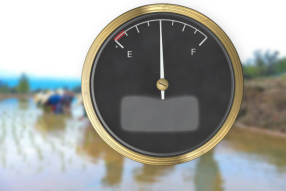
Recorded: 0.5
